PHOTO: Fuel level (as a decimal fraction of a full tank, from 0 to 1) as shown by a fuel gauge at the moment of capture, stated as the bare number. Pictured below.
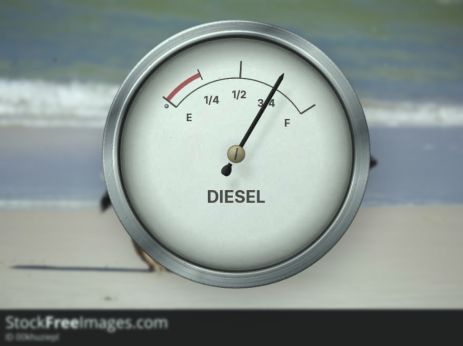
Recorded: 0.75
